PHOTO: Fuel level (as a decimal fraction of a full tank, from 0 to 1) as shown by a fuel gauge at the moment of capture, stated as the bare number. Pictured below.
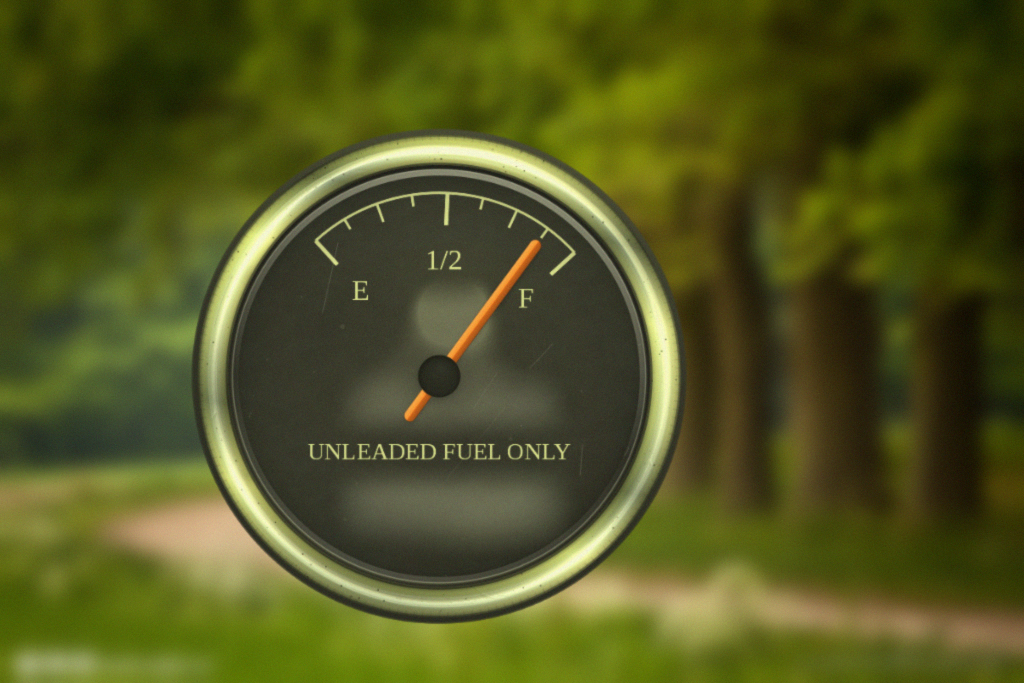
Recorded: 0.875
